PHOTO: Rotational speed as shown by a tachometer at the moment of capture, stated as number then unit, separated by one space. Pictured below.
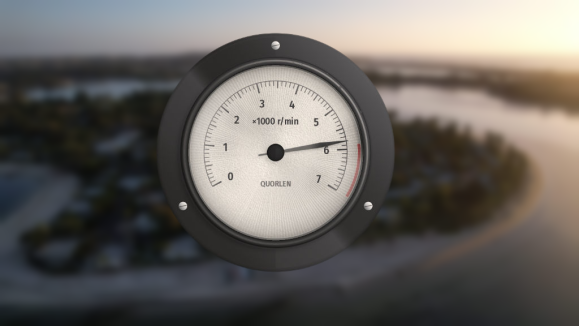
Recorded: 5800 rpm
